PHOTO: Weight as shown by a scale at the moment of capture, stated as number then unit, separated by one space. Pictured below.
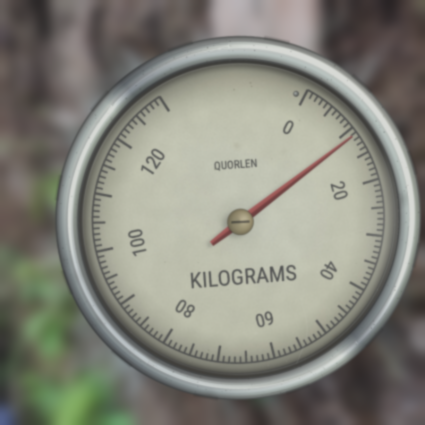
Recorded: 11 kg
